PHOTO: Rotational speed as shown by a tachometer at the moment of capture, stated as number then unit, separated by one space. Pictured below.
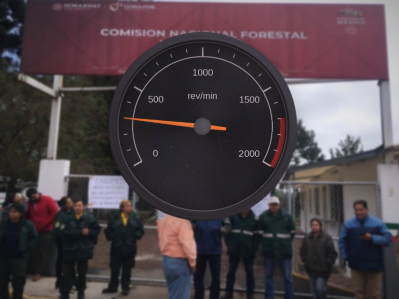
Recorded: 300 rpm
